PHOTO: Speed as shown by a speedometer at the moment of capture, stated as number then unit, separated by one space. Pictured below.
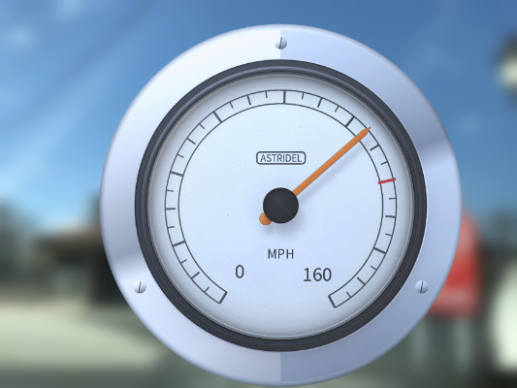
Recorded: 105 mph
